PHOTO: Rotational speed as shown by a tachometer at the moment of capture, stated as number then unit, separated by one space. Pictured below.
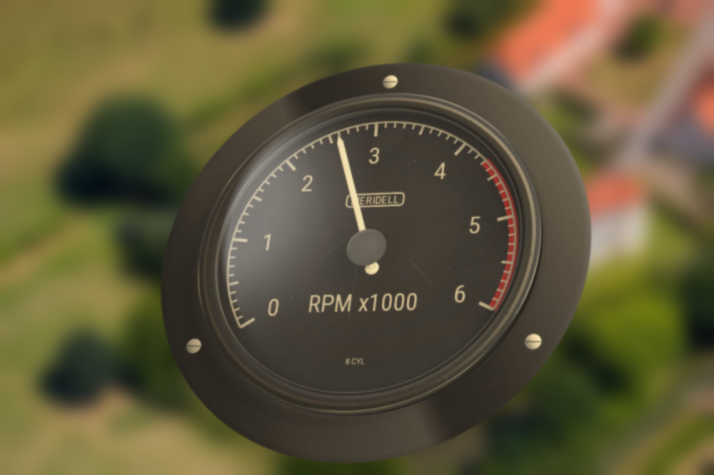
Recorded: 2600 rpm
